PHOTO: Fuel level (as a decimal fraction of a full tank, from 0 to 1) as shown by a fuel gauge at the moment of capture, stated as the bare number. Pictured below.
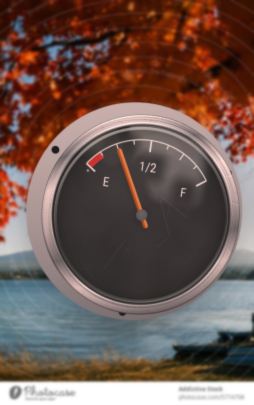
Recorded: 0.25
